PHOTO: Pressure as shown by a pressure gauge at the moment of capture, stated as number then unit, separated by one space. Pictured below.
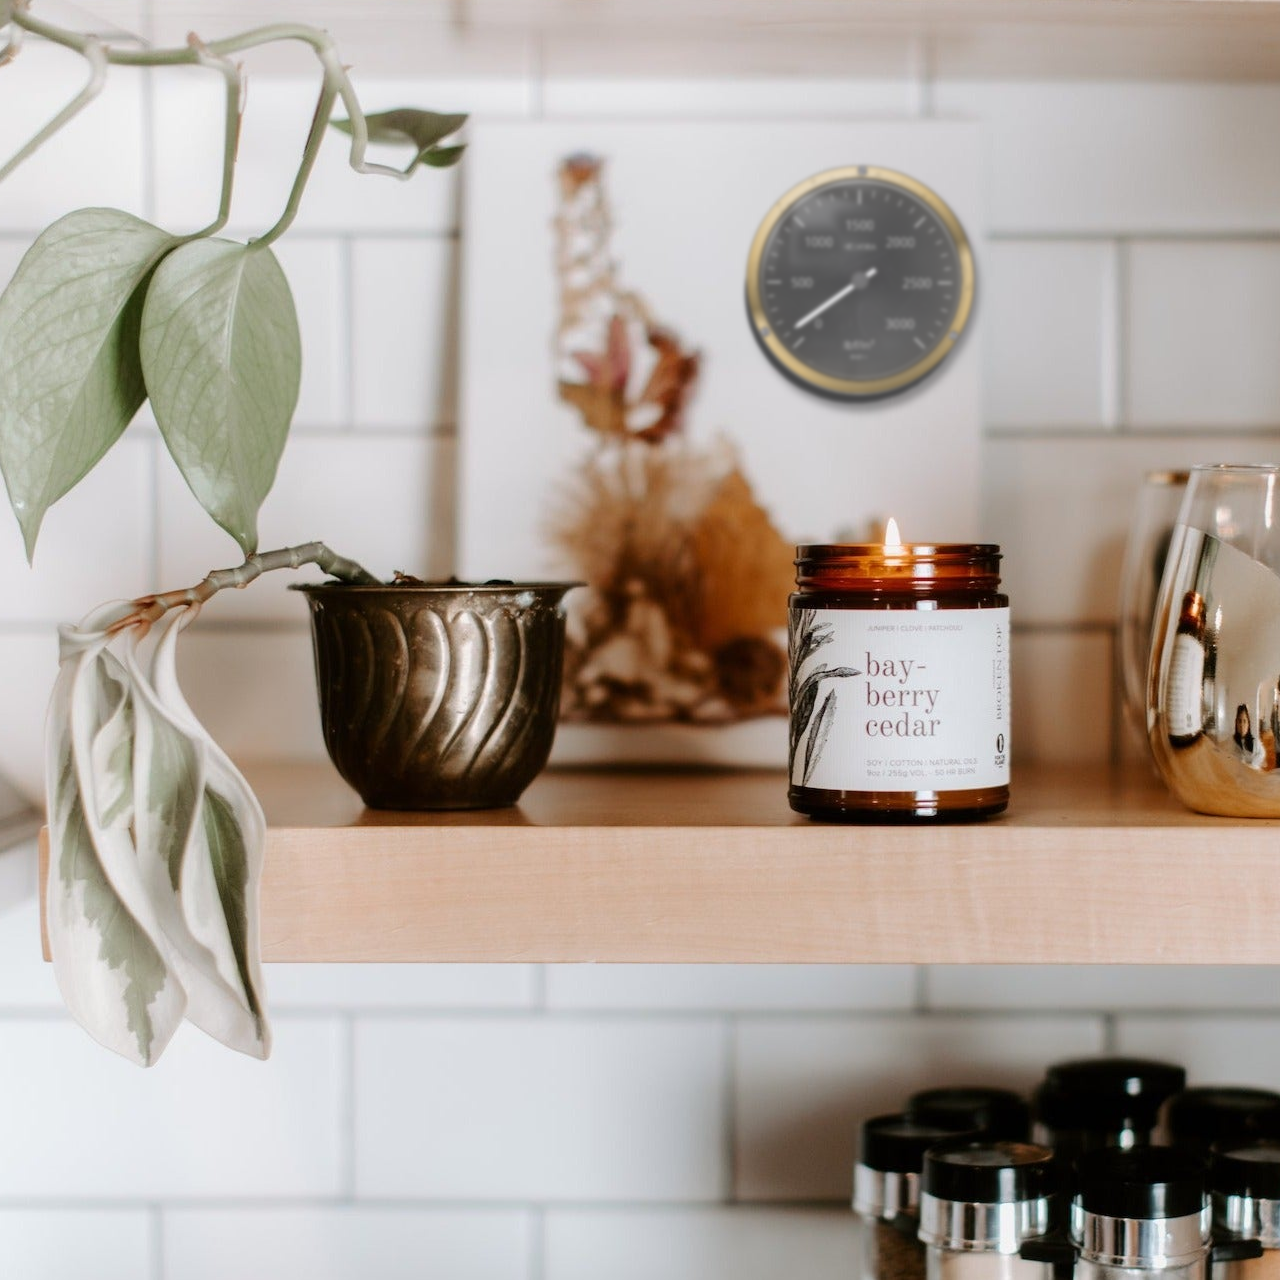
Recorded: 100 psi
